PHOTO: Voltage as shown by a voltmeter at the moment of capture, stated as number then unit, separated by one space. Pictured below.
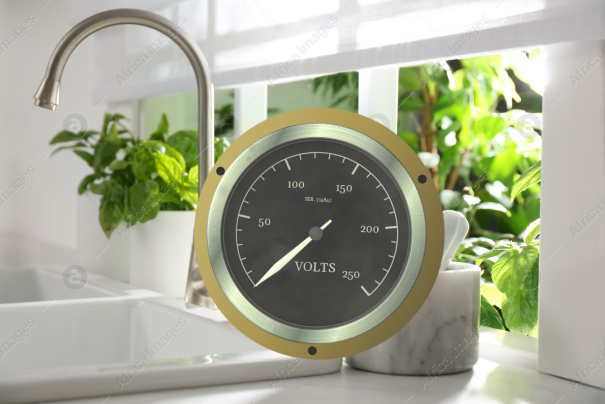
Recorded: 0 V
